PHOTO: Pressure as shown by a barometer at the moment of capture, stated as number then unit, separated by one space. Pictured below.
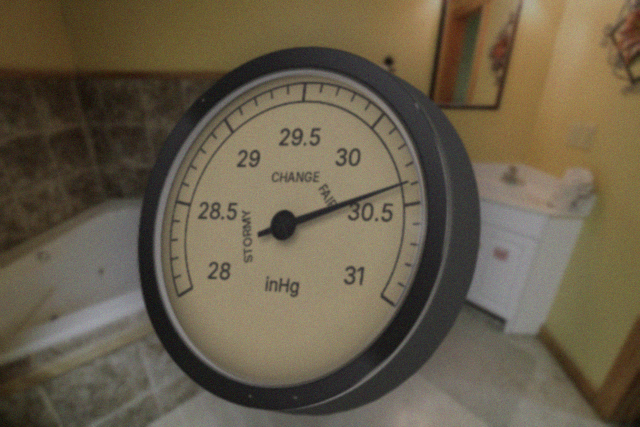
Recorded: 30.4 inHg
